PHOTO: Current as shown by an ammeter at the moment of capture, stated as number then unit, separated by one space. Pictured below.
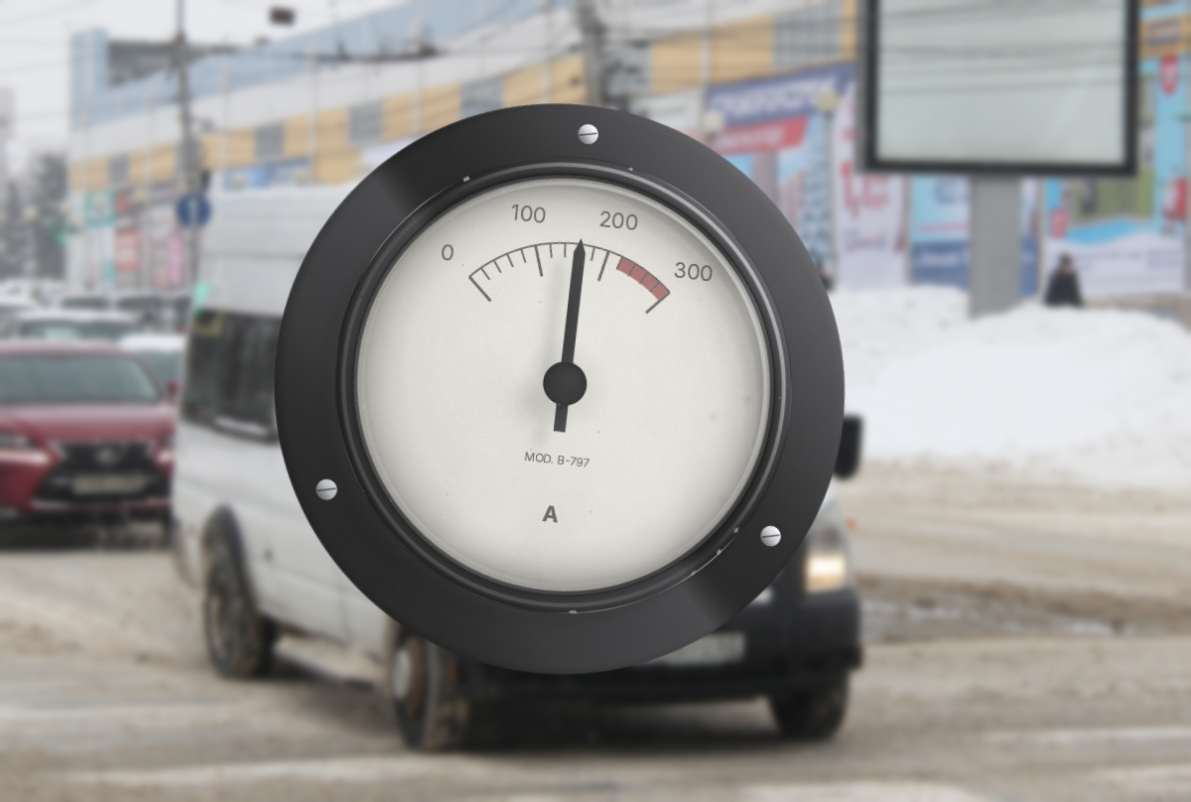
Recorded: 160 A
